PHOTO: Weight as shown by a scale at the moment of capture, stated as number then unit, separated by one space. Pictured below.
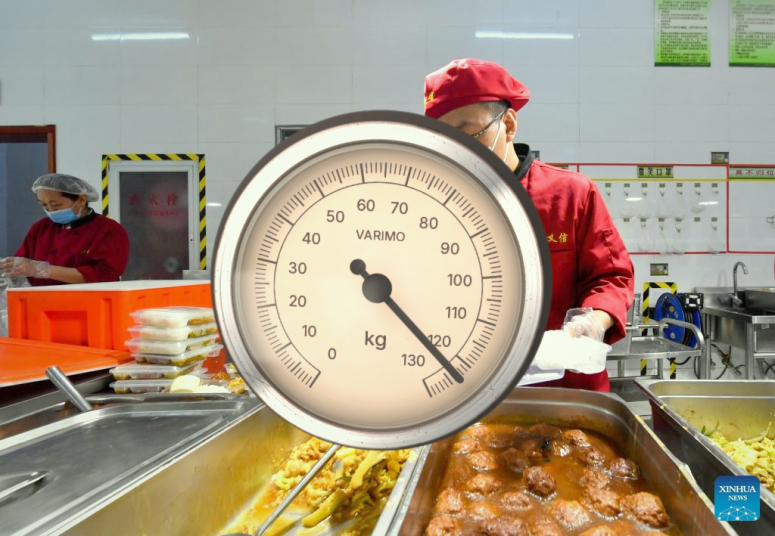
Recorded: 123 kg
